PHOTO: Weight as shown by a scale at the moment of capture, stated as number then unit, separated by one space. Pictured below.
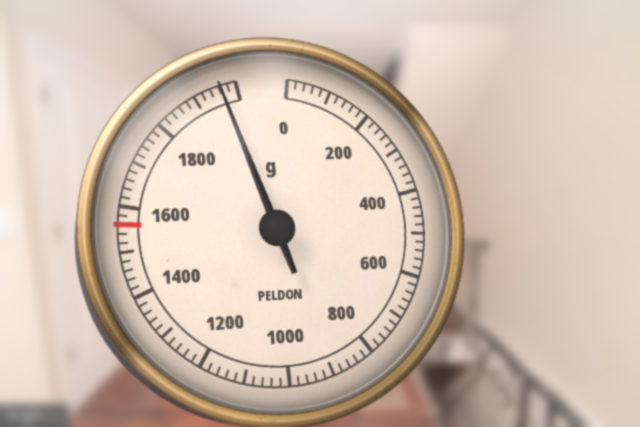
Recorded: 1960 g
